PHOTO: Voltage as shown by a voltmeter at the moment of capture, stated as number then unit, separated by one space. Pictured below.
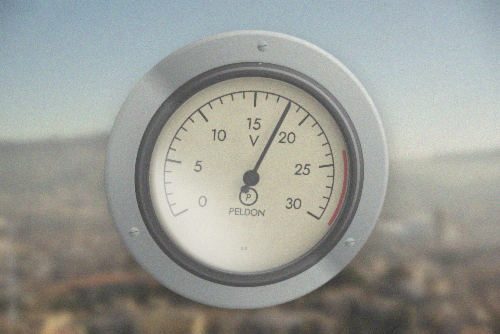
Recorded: 18 V
